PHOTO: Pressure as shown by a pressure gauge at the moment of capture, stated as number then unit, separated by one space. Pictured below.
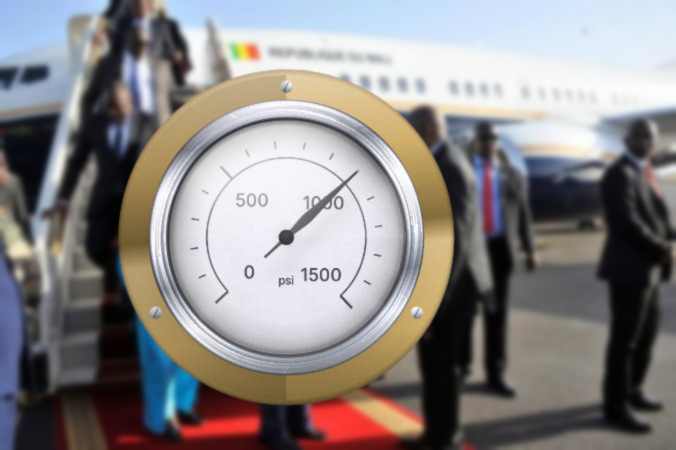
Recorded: 1000 psi
